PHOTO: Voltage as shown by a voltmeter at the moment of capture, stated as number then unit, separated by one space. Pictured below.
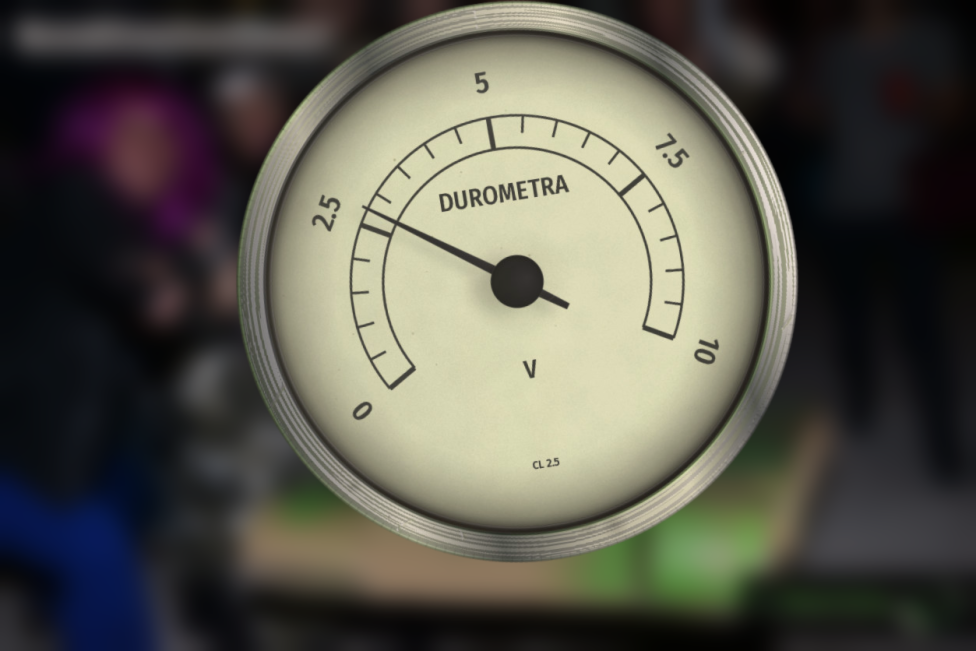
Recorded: 2.75 V
